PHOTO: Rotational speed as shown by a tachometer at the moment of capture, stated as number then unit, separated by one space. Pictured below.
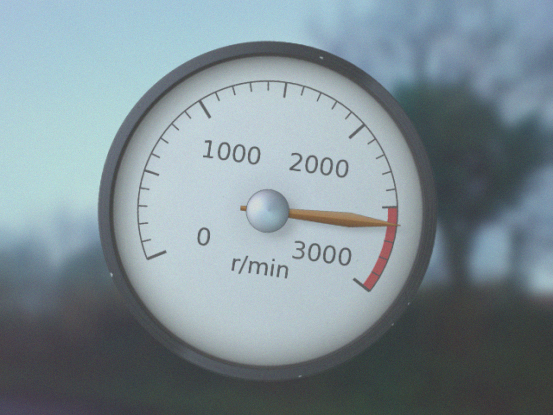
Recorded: 2600 rpm
